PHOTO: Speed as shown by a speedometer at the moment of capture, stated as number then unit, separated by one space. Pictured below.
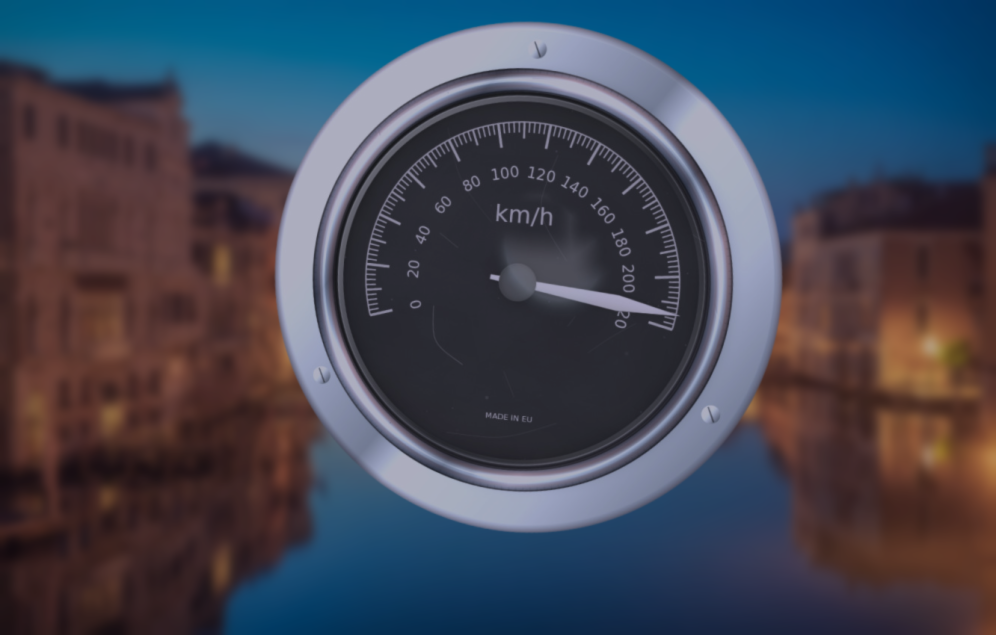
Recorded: 214 km/h
